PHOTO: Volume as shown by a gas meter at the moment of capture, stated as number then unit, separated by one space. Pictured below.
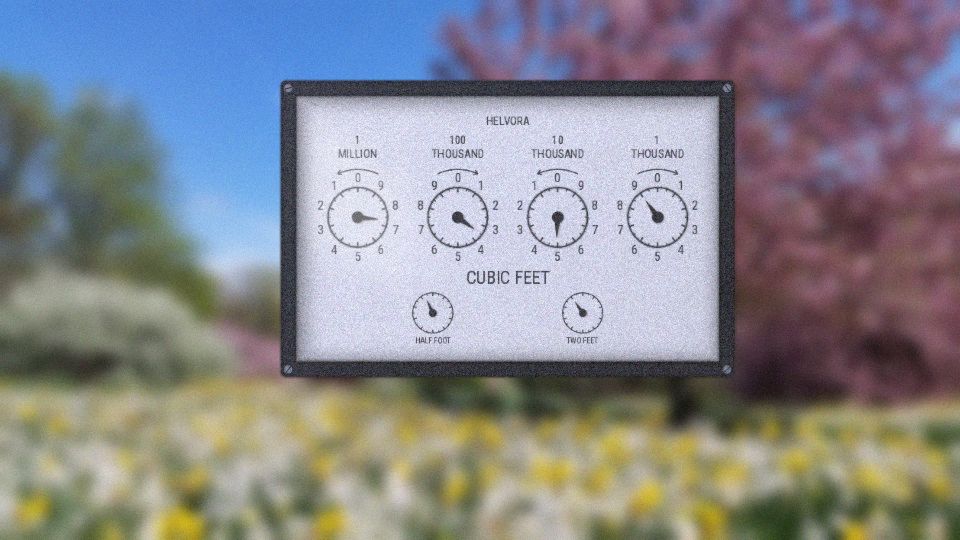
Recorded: 734900 ft³
